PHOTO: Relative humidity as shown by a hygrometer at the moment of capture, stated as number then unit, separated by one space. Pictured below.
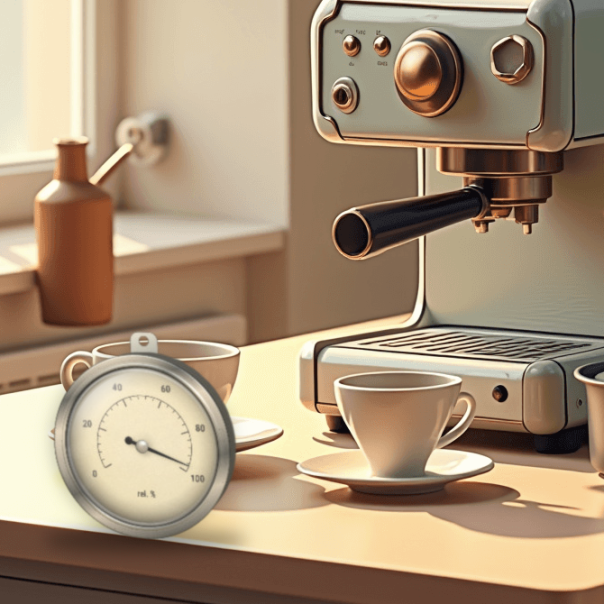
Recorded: 96 %
